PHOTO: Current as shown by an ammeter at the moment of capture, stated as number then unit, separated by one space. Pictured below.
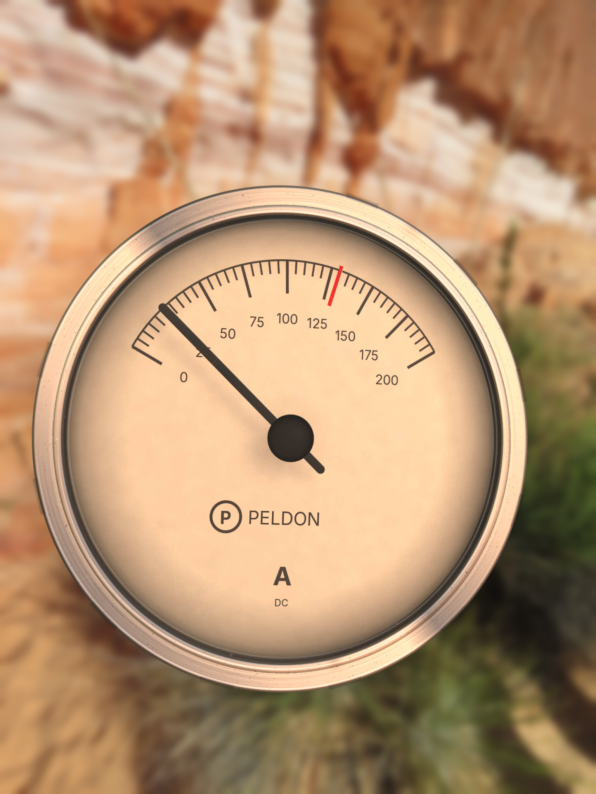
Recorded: 25 A
